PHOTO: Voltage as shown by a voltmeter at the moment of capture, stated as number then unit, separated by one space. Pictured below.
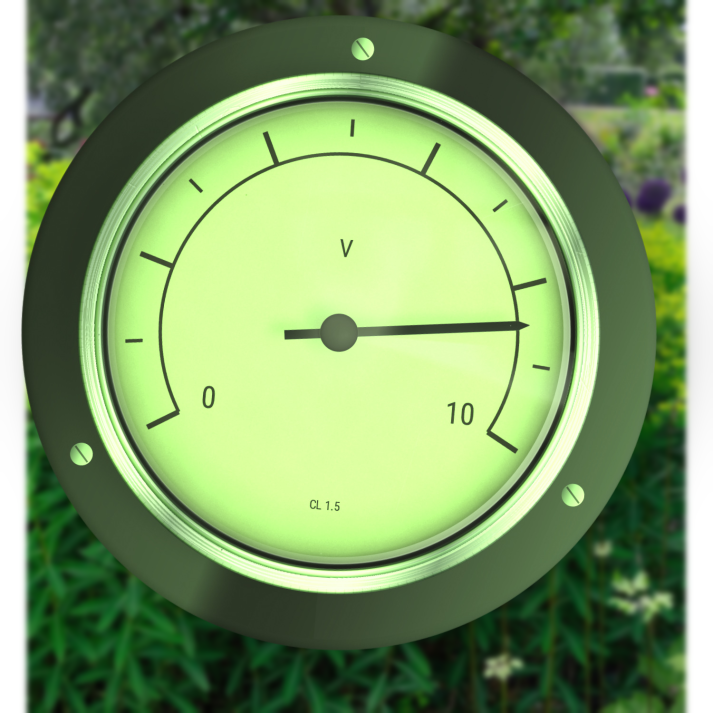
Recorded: 8.5 V
